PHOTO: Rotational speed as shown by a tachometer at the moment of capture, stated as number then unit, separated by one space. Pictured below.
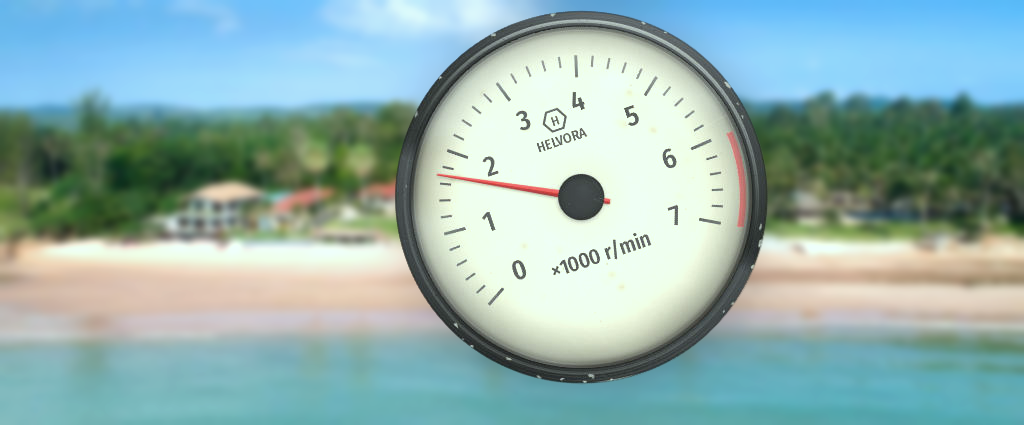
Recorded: 1700 rpm
